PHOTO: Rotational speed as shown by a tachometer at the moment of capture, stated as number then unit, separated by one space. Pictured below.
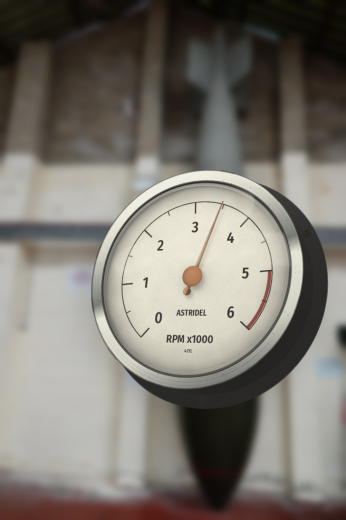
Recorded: 3500 rpm
